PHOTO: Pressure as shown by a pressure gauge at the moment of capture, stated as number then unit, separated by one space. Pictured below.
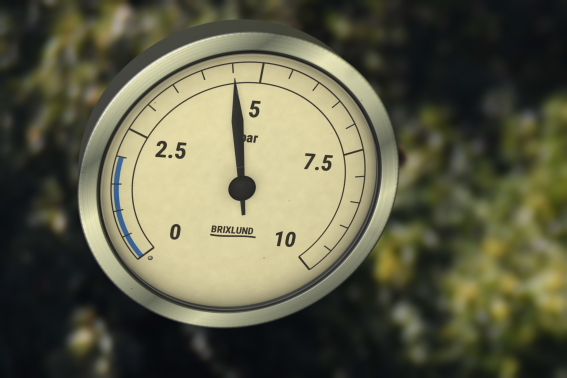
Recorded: 4.5 bar
